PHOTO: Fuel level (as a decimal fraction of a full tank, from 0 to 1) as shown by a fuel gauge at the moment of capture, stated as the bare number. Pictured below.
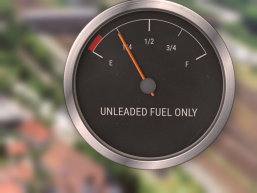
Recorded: 0.25
